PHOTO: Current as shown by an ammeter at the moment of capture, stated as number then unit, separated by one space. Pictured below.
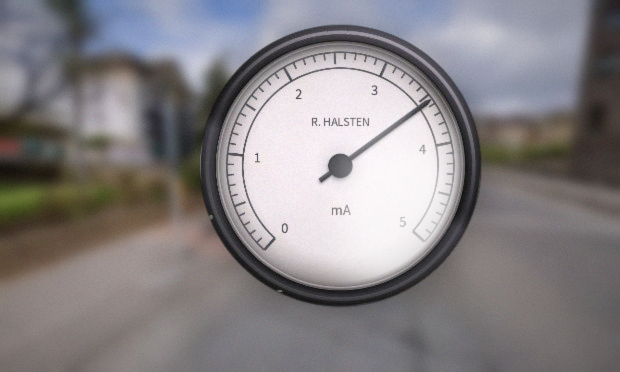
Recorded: 3.55 mA
